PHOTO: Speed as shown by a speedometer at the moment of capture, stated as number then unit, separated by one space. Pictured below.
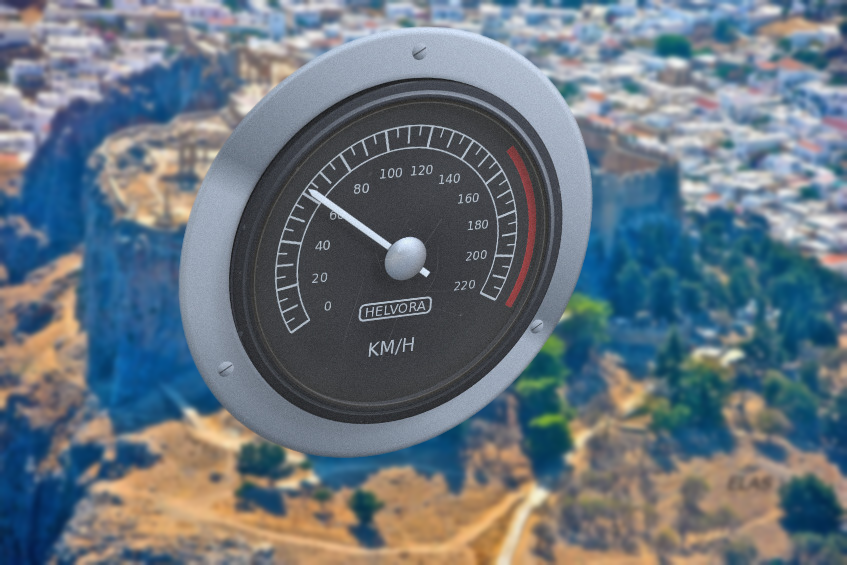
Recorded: 62.5 km/h
